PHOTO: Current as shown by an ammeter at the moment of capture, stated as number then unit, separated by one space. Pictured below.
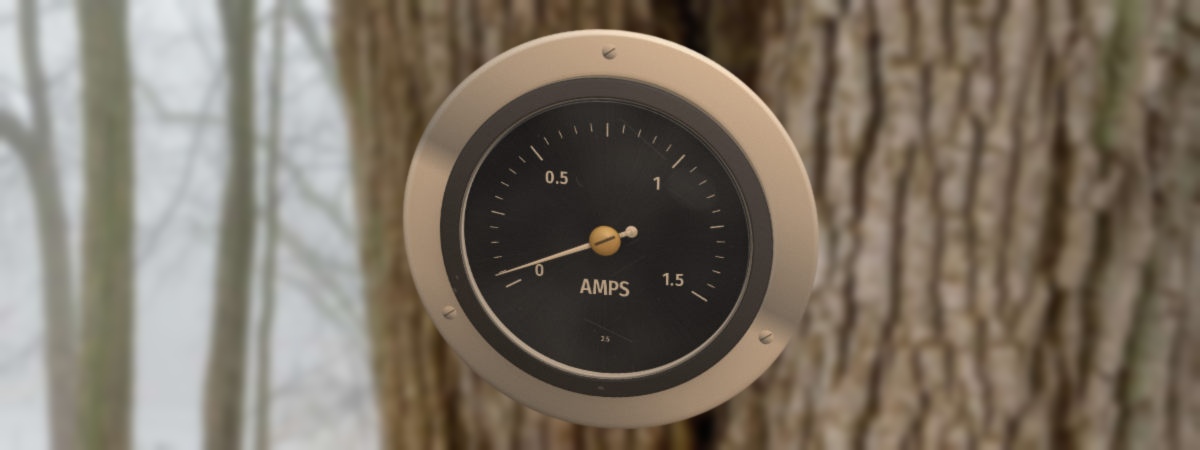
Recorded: 0.05 A
